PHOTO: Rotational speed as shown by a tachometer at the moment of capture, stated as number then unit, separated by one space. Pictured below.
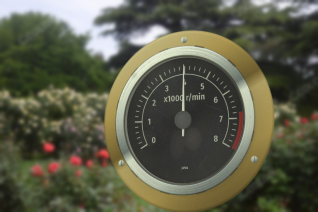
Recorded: 4000 rpm
